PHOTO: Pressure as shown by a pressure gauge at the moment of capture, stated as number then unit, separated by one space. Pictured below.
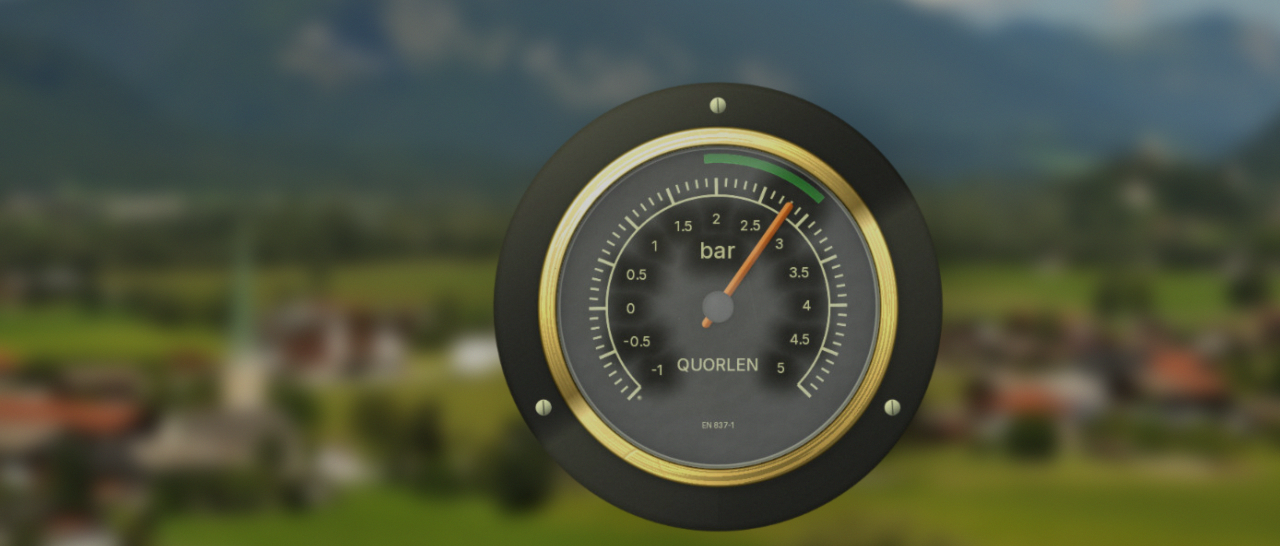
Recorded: 2.8 bar
